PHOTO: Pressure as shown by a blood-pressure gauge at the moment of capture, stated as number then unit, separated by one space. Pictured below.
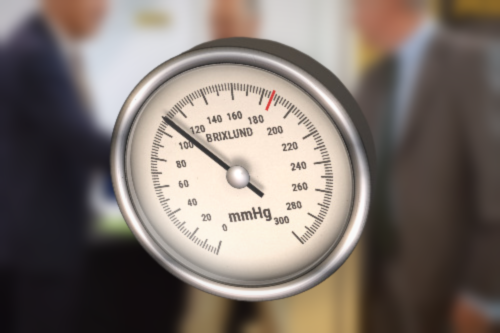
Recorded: 110 mmHg
